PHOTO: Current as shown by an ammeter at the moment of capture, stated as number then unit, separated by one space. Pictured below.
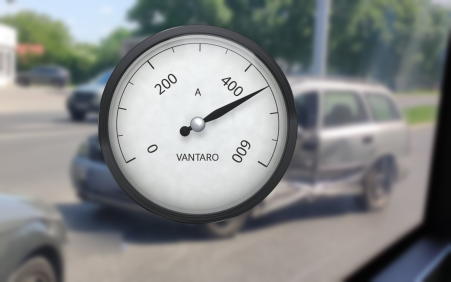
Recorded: 450 A
